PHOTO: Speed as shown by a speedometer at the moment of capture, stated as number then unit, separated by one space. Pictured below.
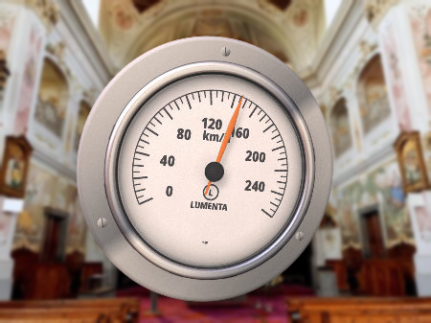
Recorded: 145 km/h
